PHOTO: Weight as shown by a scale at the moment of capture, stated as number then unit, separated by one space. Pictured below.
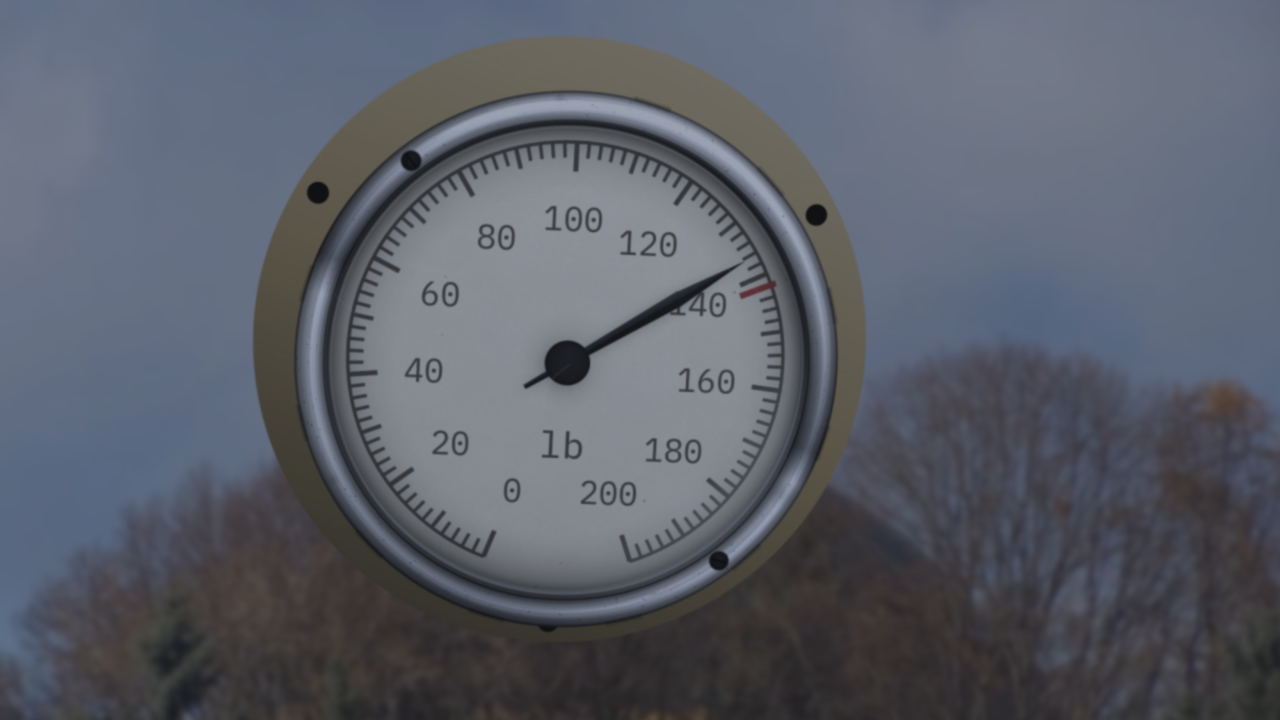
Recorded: 136 lb
